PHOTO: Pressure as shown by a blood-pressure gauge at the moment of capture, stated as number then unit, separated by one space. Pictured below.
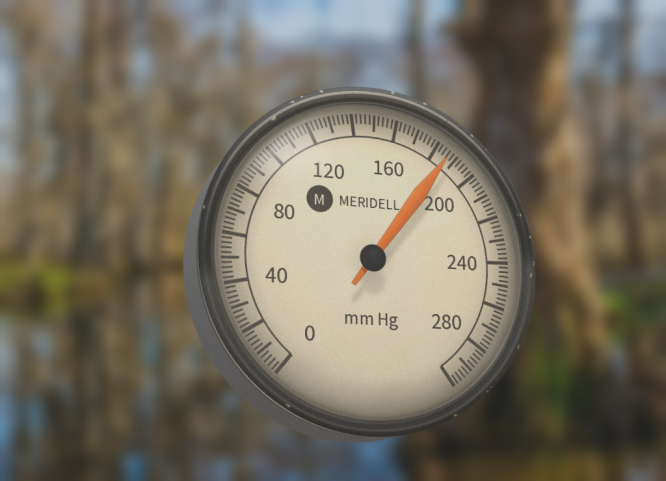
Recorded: 186 mmHg
